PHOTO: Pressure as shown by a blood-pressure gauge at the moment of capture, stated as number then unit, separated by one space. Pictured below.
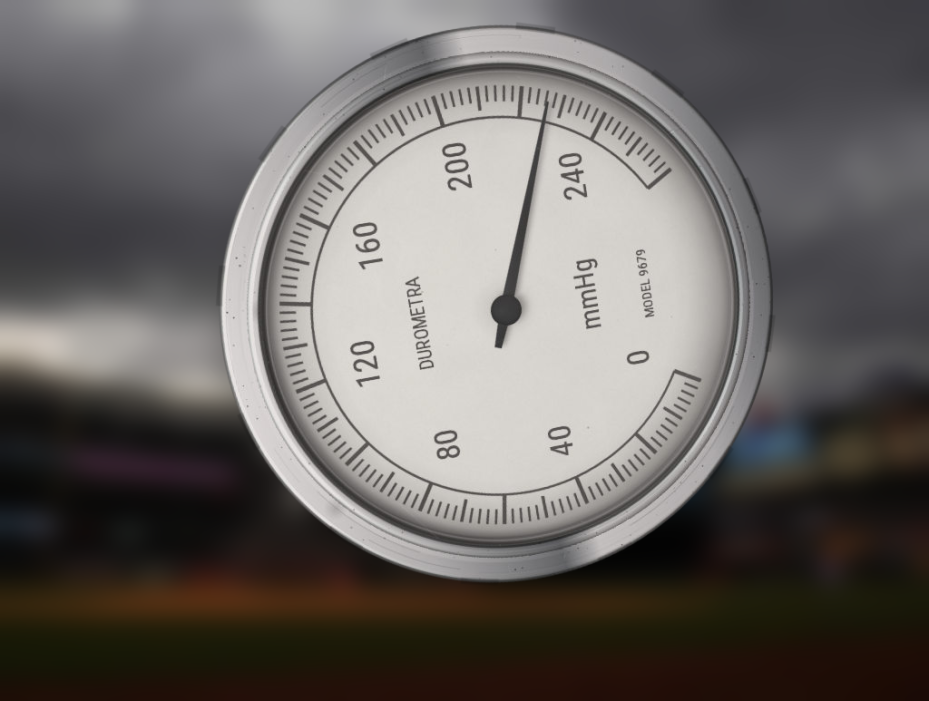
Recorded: 226 mmHg
